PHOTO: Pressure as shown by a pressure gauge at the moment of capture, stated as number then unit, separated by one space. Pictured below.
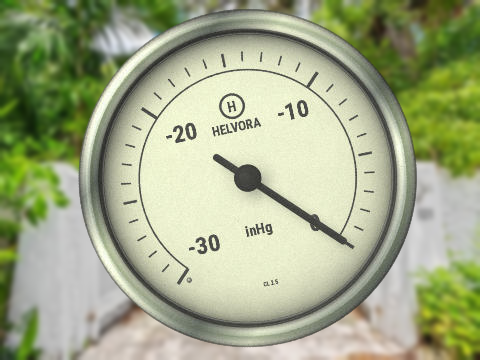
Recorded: 0 inHg
